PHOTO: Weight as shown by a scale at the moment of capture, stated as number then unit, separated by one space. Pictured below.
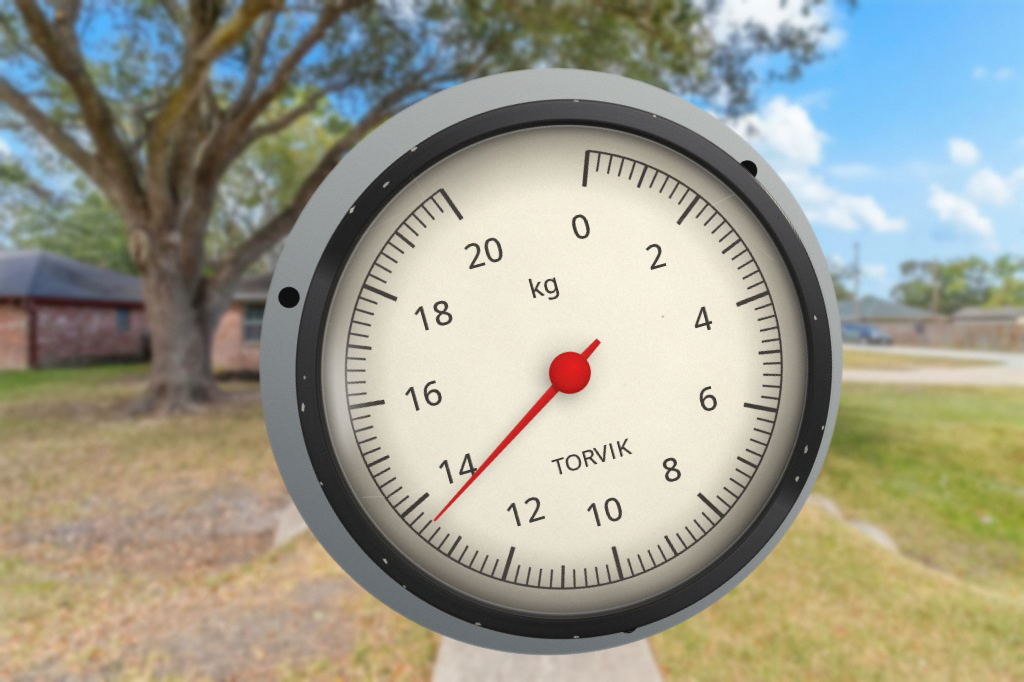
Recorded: 13.6 kg
